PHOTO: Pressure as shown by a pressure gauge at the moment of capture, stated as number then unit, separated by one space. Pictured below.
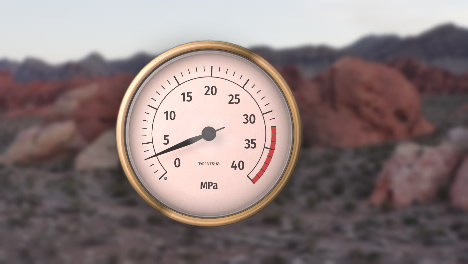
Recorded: 3 MPa
